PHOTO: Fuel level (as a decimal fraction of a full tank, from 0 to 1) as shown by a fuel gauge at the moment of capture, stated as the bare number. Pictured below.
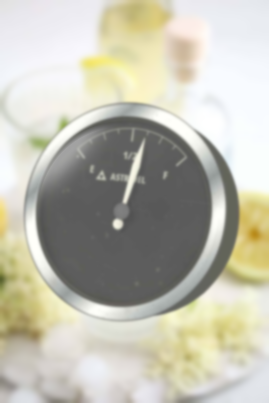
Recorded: 0.625
